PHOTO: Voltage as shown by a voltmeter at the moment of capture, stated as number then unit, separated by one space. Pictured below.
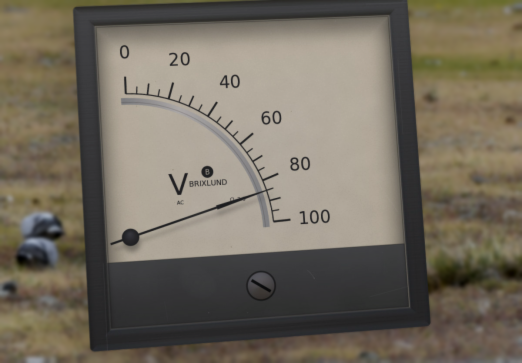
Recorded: 85 V
